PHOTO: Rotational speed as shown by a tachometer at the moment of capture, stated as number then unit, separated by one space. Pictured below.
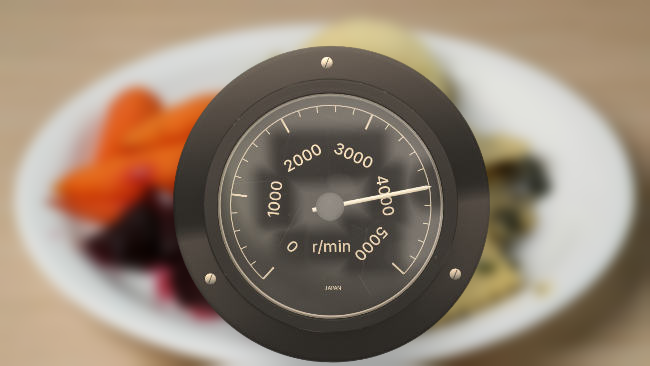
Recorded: 4000 rpm
